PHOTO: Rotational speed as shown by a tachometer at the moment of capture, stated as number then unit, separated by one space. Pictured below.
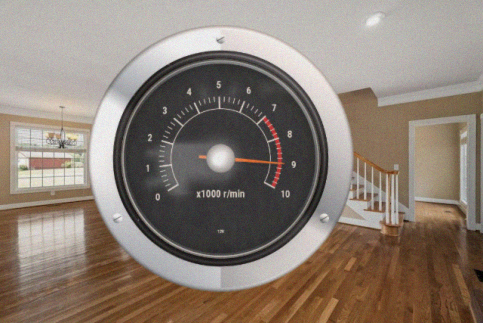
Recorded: 9000 rpm
